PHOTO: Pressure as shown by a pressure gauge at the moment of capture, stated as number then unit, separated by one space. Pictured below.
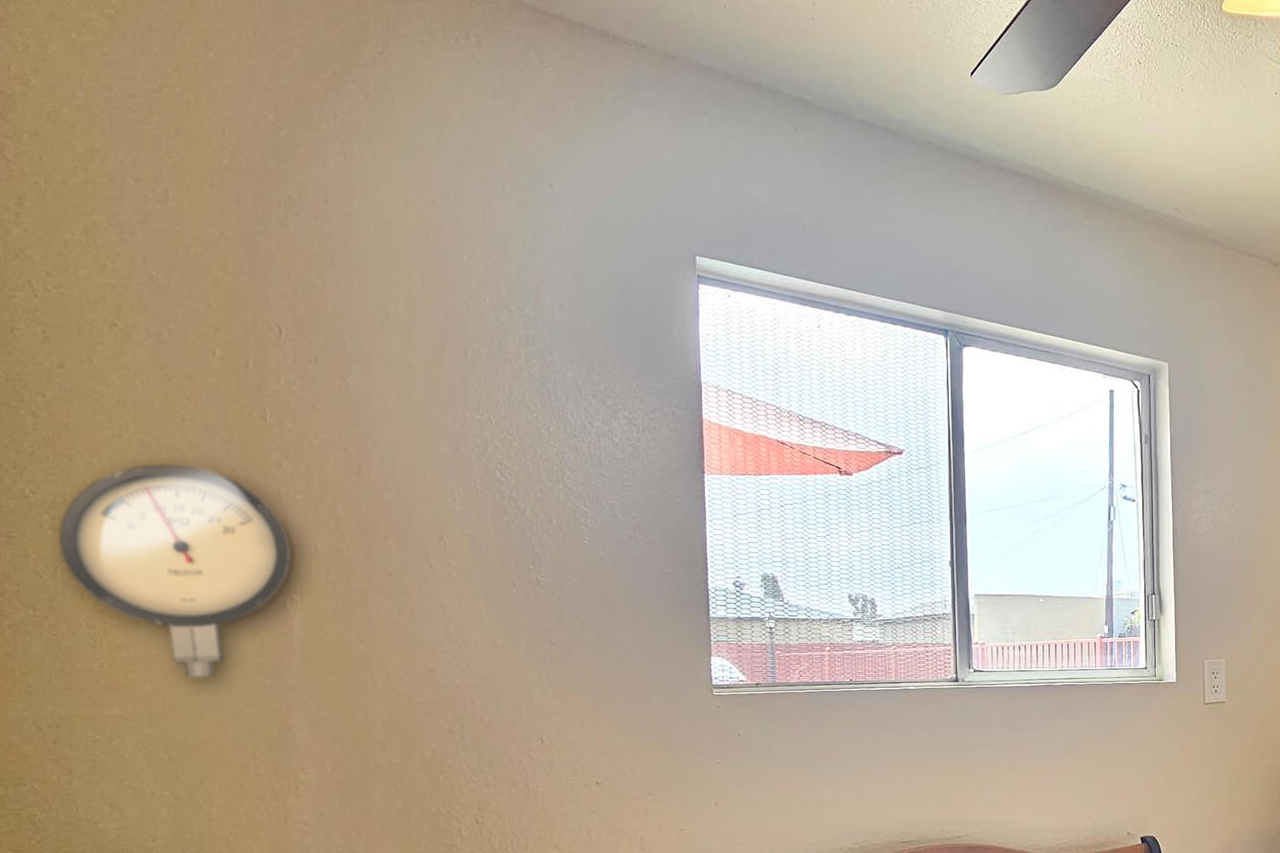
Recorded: 10 psi
